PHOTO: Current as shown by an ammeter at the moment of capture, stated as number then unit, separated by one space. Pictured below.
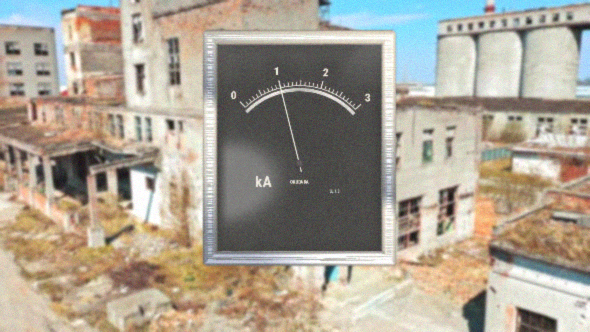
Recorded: 1 kA
